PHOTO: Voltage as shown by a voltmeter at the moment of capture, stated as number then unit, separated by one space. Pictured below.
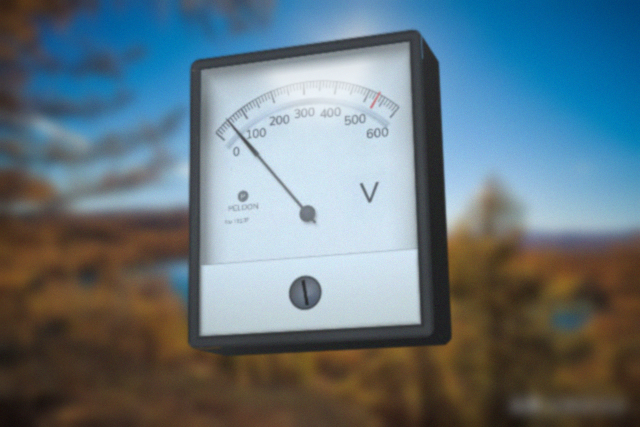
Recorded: 50 V
